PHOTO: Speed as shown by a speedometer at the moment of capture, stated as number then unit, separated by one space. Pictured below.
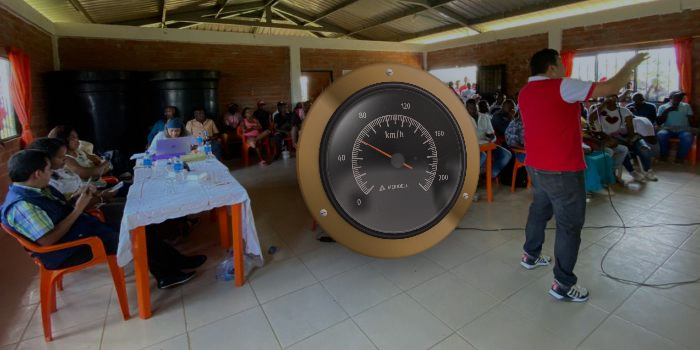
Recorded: 60 km/h
